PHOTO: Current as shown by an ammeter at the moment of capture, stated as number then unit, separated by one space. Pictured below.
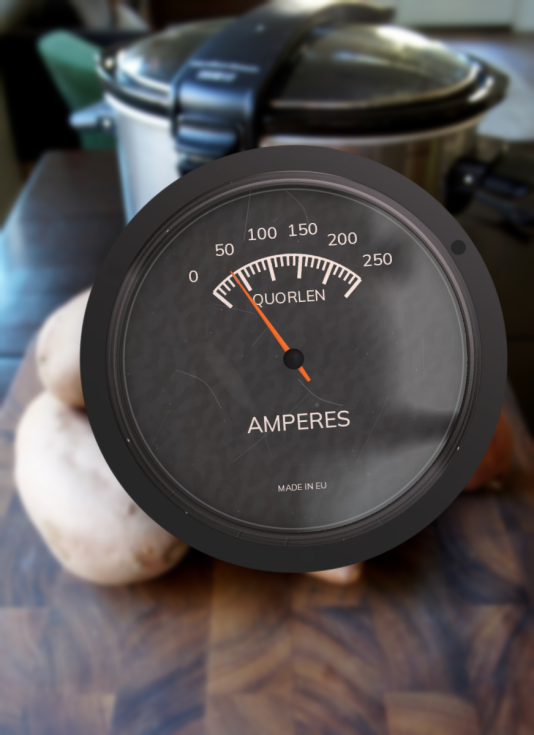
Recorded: 40 A
